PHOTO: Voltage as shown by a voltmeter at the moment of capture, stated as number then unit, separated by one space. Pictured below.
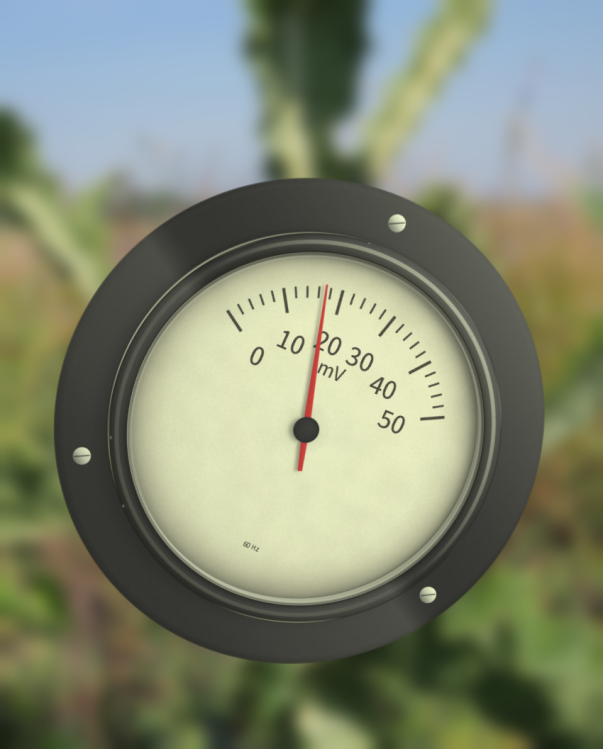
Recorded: 17 mV
